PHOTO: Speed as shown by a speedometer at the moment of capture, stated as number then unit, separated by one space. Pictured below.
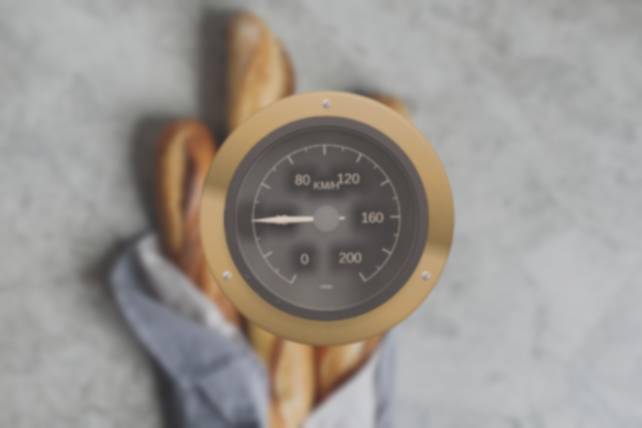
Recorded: 40 km/h
